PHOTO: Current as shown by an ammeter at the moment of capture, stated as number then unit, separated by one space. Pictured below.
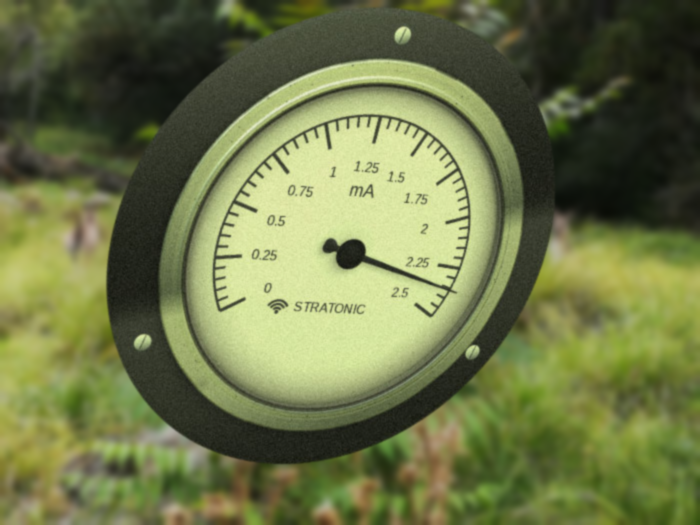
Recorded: 2.35 mA
